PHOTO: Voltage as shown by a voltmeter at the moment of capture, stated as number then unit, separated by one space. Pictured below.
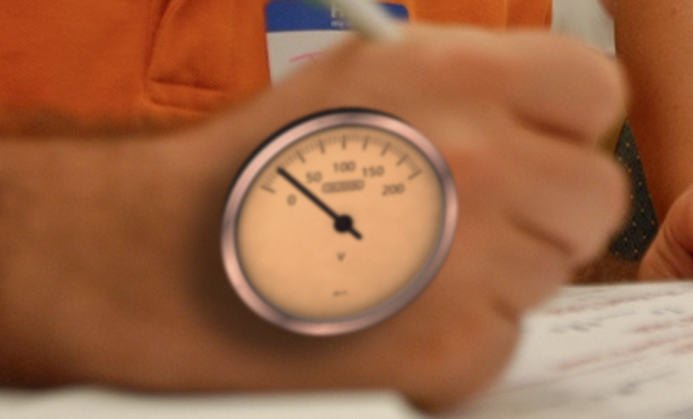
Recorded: 25 V
